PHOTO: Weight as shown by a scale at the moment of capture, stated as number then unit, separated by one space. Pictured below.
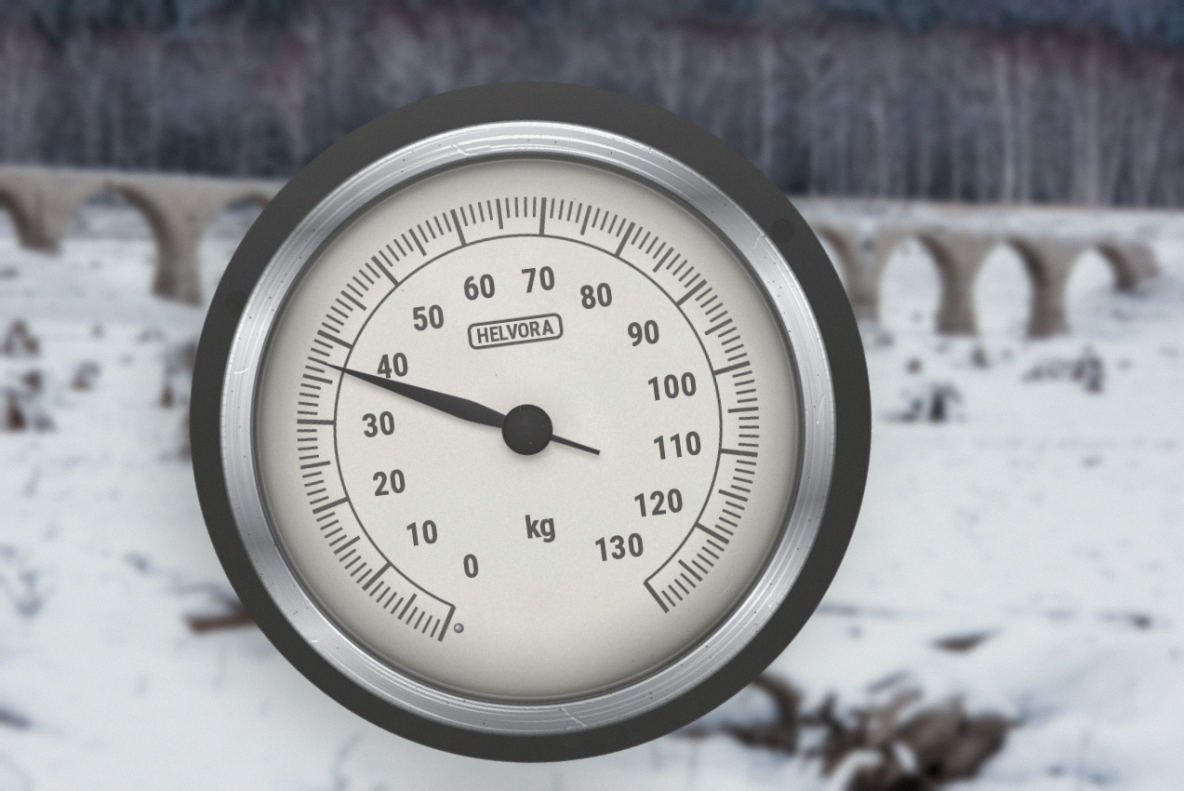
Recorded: 37 kg
